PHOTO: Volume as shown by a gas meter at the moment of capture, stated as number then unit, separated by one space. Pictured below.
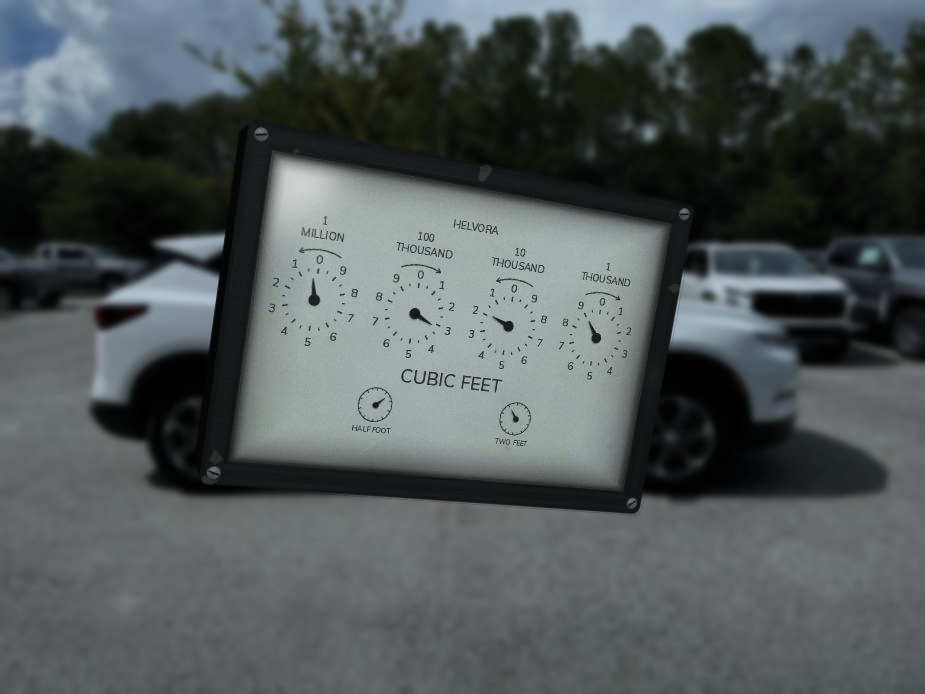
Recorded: 31900 ft³
